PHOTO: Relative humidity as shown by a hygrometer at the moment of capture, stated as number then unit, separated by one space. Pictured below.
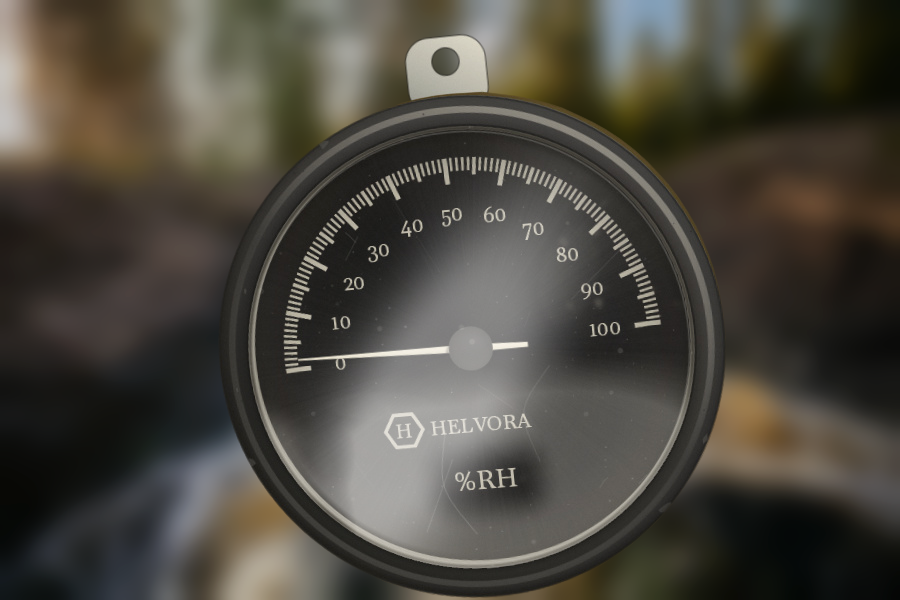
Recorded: 2 %
